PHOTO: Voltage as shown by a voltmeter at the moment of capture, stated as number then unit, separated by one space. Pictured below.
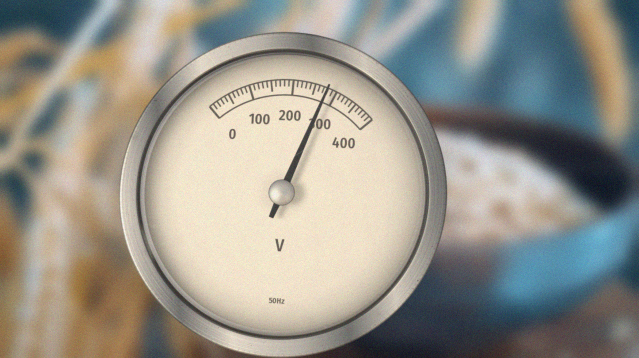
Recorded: 280 V
